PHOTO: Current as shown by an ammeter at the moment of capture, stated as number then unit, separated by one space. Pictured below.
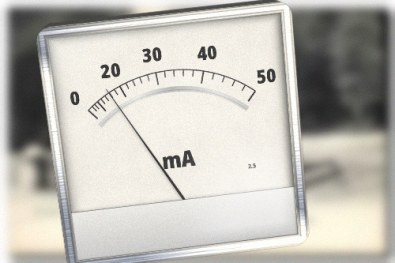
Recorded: 16 mA
